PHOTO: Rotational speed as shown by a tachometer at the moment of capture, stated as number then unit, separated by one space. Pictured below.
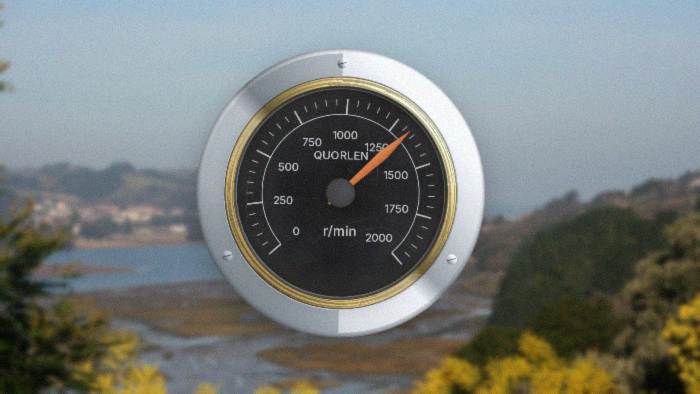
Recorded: 1325 rpm
